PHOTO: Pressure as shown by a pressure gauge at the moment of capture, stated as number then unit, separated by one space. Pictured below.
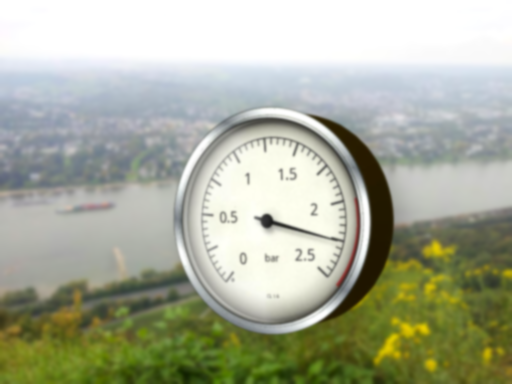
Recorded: 2.25 bar
